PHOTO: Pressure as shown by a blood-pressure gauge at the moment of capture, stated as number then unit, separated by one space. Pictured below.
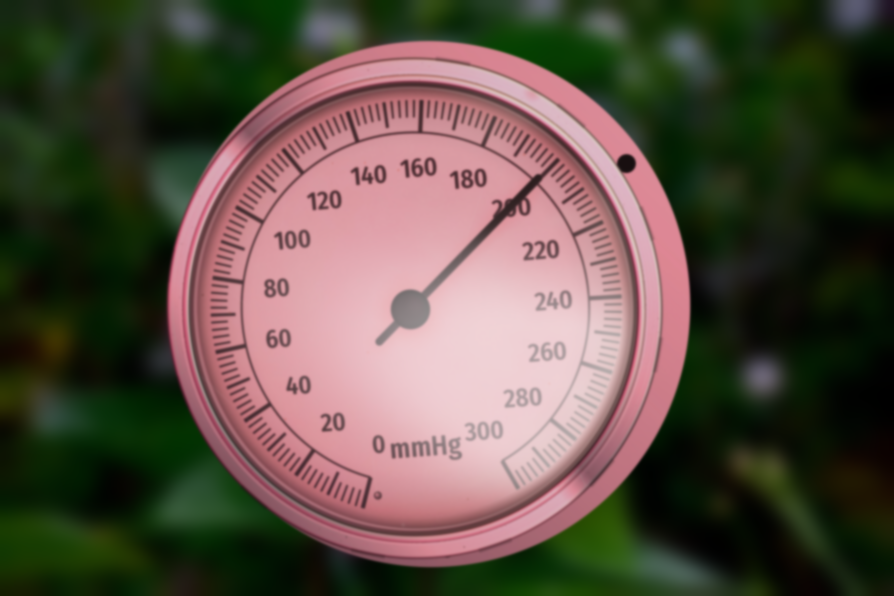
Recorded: 200 mmHg
